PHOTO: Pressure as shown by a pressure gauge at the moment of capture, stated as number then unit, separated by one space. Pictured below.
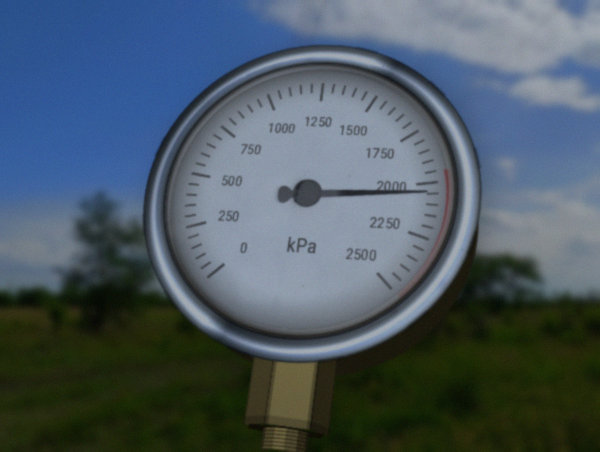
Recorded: 2050 kPa
